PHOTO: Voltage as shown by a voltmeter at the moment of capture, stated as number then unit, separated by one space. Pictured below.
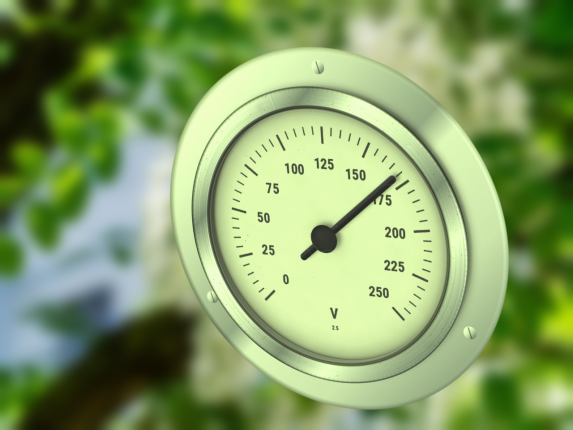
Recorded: 170 V
